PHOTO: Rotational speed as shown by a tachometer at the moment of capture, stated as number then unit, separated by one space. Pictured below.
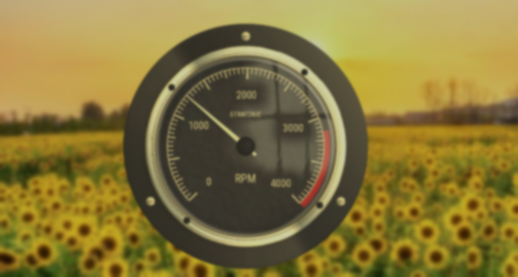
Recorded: 1250 rpm
